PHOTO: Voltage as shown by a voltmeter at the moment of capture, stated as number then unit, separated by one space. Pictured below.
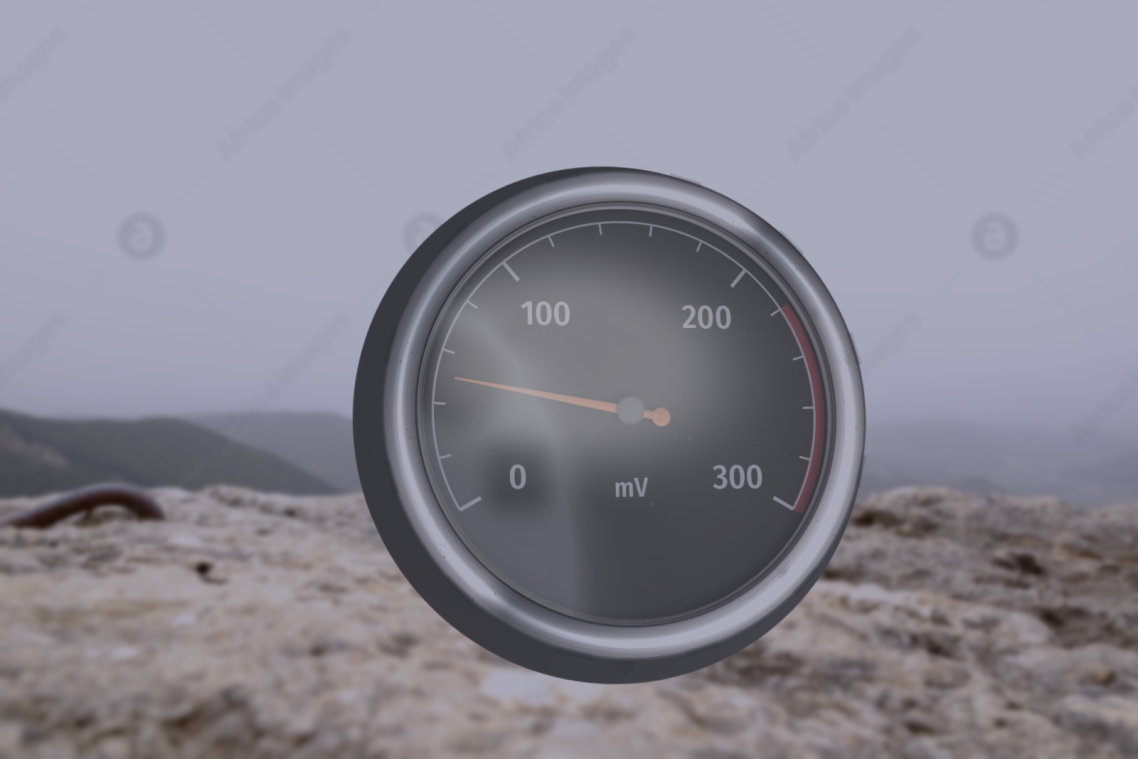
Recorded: 50 mV
